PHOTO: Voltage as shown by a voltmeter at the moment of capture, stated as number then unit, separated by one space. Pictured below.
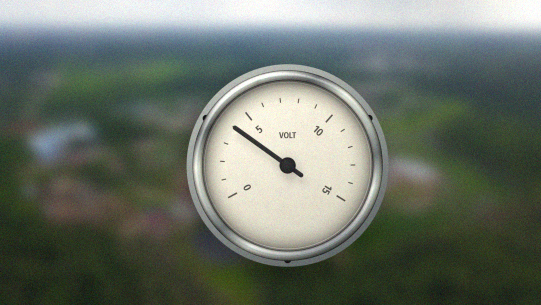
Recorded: 4 V
